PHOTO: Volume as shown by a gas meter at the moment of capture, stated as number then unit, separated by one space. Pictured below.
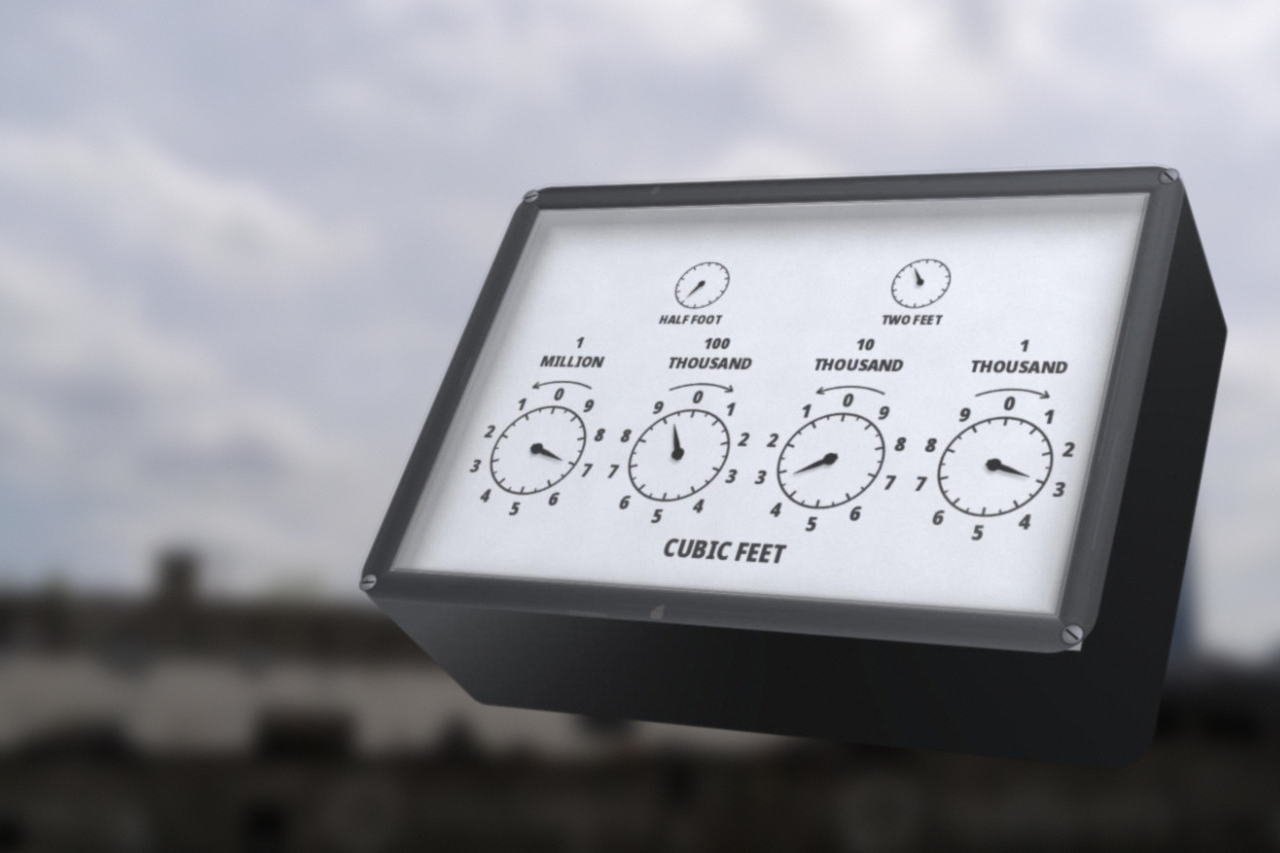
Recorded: 693300 ft³
